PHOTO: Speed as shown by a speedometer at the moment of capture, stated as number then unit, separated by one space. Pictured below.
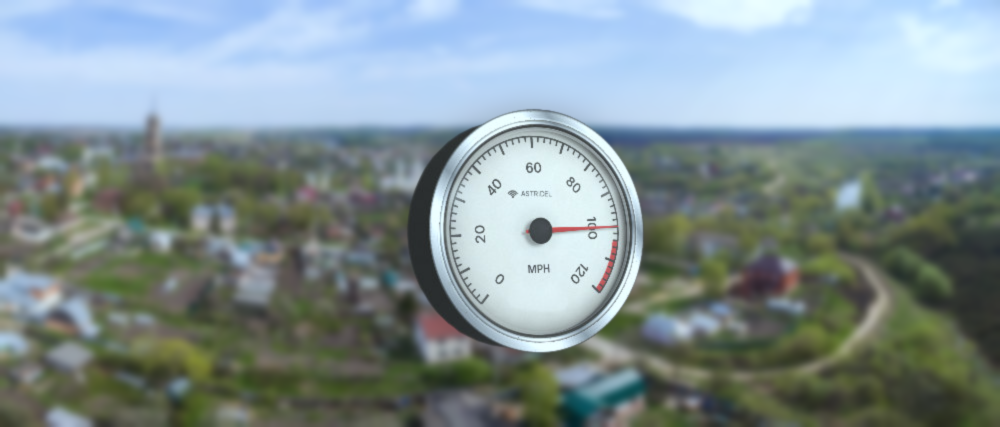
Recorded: 100 mph
